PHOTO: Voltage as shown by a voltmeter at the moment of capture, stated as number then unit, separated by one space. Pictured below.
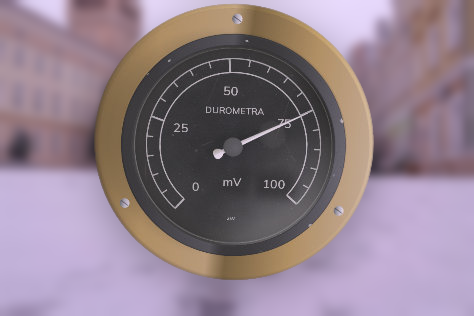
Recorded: 75 mV
